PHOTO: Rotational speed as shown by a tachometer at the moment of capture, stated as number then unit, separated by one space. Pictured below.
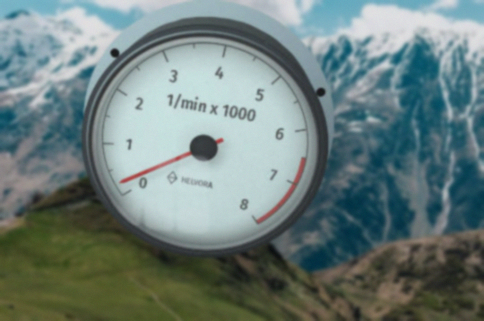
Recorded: 250 rpm
